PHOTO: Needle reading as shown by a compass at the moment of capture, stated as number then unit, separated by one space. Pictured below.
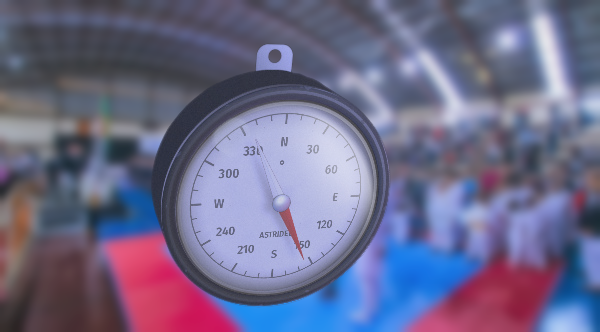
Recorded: 155 °
